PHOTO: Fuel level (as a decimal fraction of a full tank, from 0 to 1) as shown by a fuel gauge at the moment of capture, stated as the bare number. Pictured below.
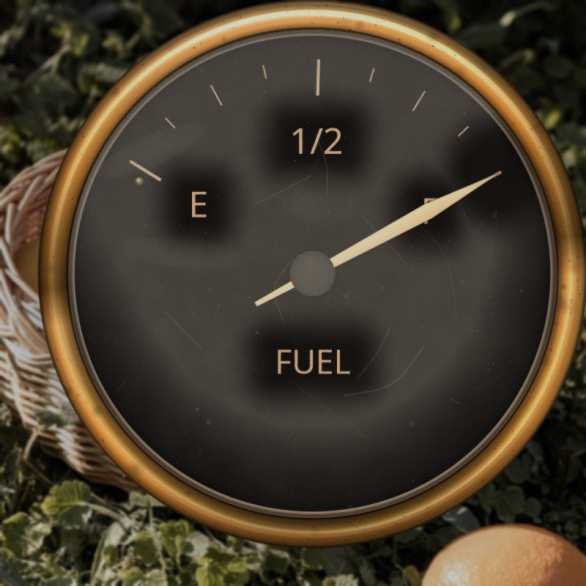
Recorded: 1
